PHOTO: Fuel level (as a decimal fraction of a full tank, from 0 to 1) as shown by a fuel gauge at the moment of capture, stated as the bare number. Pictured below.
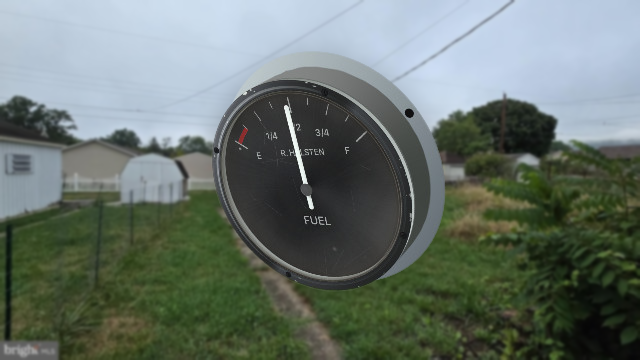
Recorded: 0.5
